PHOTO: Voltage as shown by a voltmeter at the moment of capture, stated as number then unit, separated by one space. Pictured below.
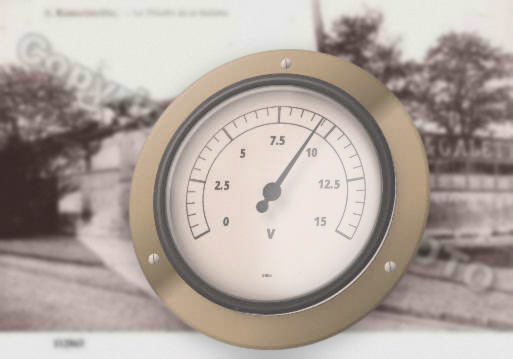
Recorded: 9.5 V
